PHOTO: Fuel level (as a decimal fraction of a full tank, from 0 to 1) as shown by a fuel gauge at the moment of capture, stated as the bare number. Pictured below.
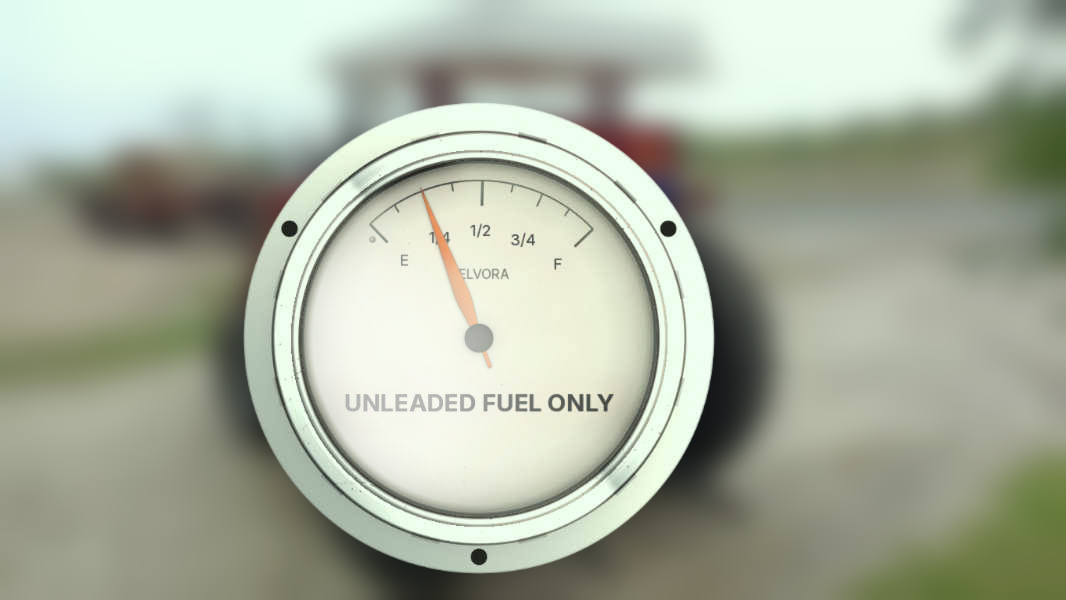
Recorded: 0.25
